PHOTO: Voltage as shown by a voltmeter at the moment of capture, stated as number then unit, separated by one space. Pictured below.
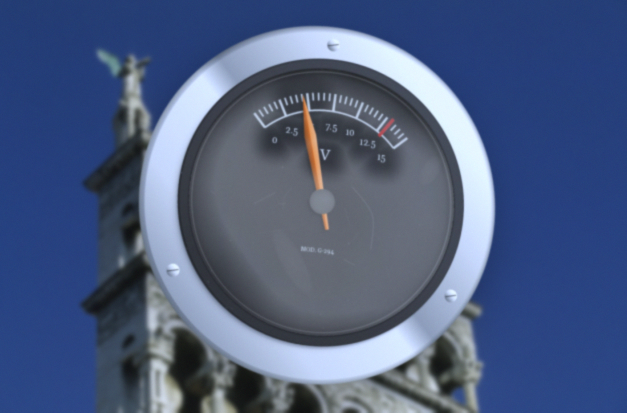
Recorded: 4.5 V
